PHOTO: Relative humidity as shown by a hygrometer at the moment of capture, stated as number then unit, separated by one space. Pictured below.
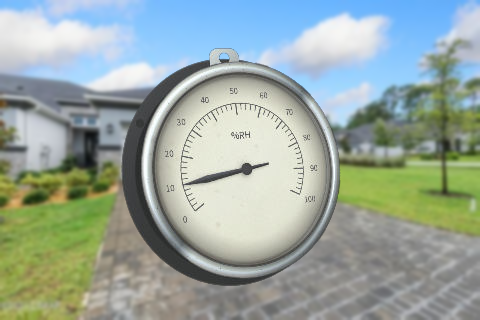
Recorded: 10 %
